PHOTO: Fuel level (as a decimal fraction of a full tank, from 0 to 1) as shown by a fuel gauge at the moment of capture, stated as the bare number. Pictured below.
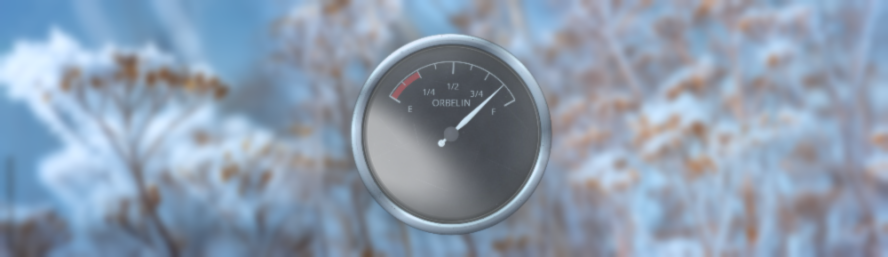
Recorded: 0.875
